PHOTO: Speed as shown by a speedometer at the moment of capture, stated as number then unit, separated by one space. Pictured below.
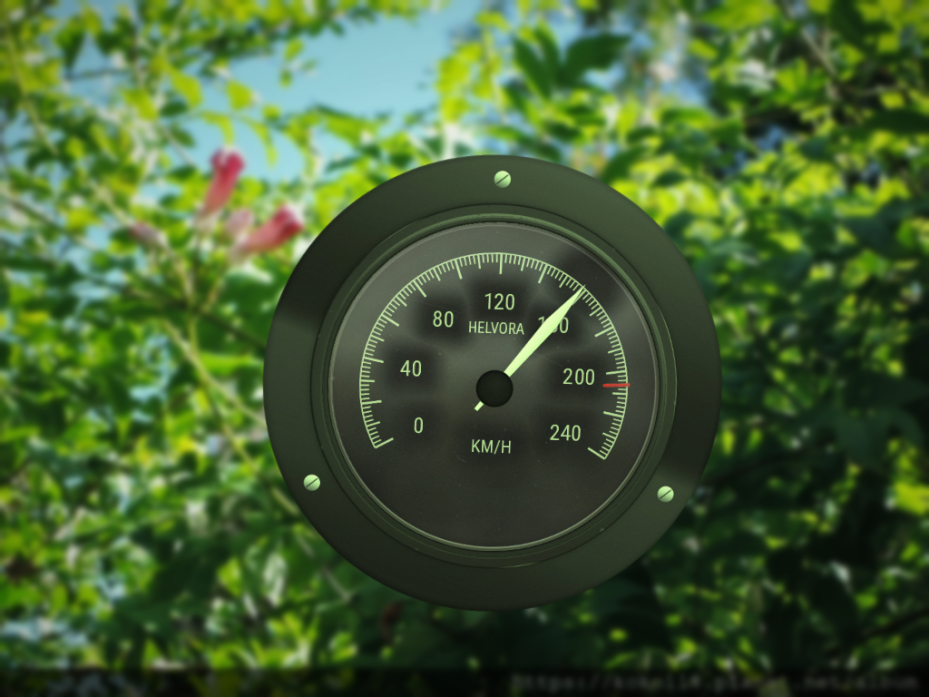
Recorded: 158 km/h
